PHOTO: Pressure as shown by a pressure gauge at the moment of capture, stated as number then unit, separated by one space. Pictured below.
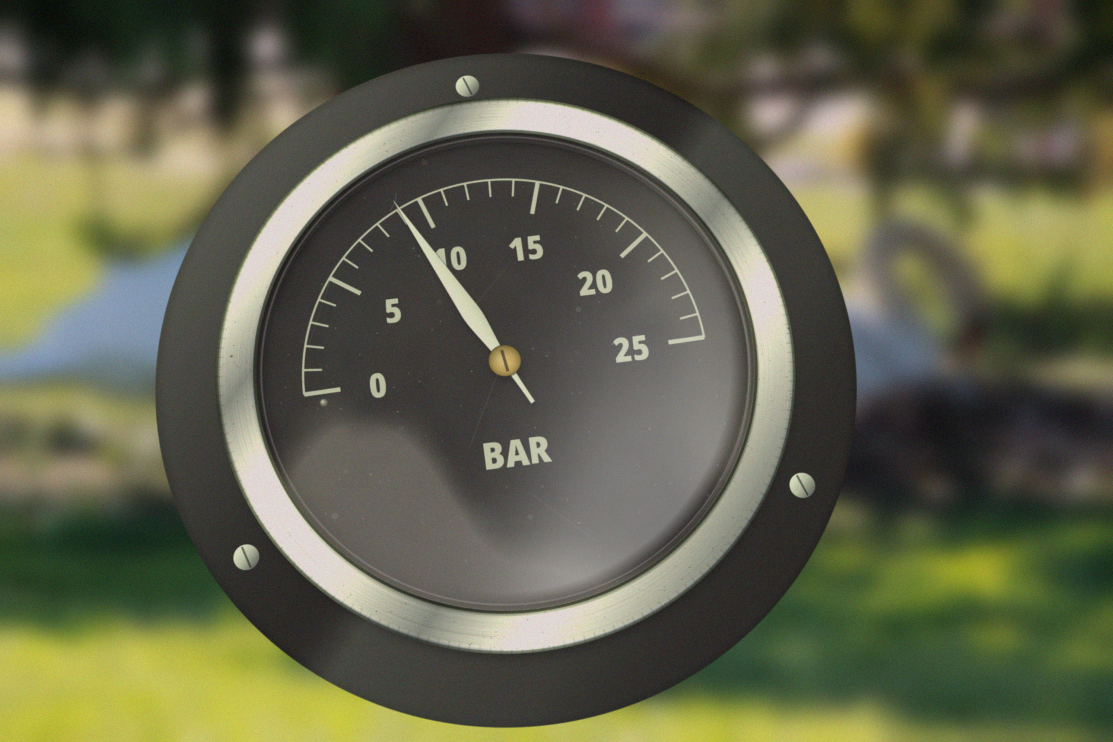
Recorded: 9 bar
